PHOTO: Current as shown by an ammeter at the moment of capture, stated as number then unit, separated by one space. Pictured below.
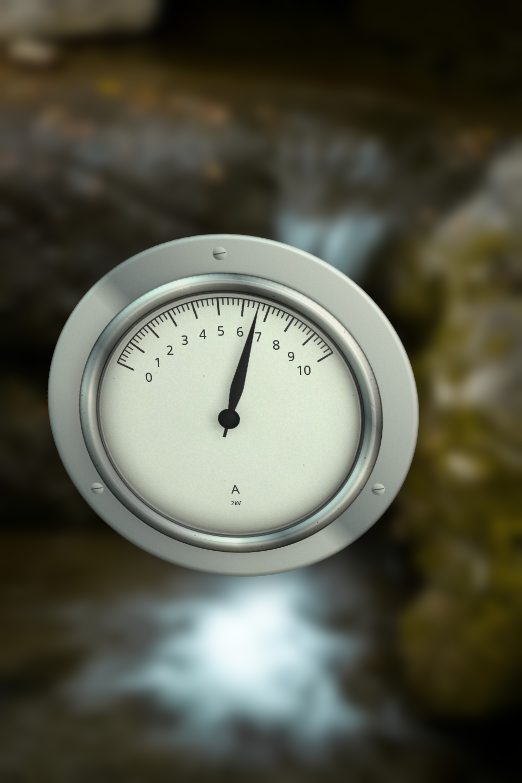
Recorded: 6.6 A
